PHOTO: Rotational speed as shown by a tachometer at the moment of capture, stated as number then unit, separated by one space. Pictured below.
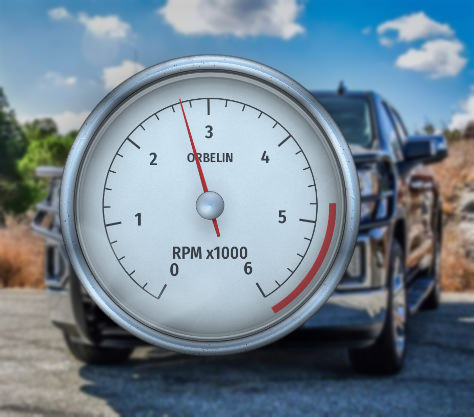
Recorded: 2700 rpm
